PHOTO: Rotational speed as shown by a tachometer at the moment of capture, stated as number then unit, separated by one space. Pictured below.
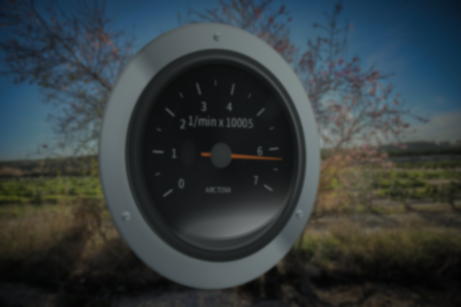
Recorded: 6250 rpm
